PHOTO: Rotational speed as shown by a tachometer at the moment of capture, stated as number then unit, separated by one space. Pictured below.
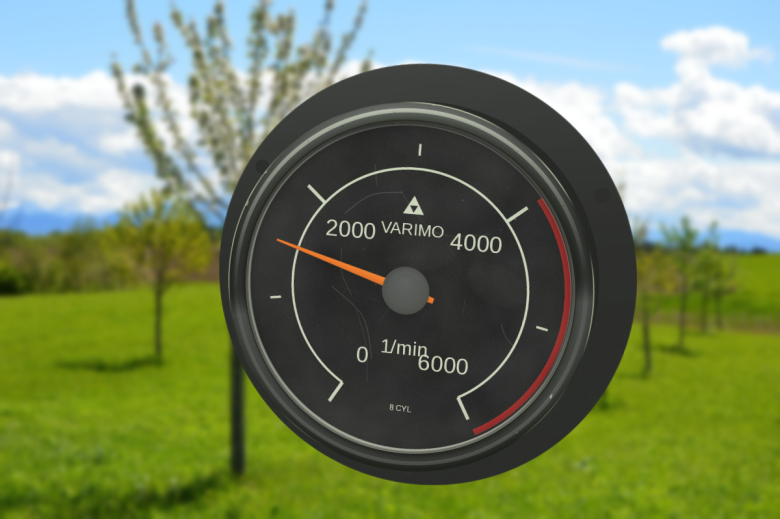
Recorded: 1500 rpm
